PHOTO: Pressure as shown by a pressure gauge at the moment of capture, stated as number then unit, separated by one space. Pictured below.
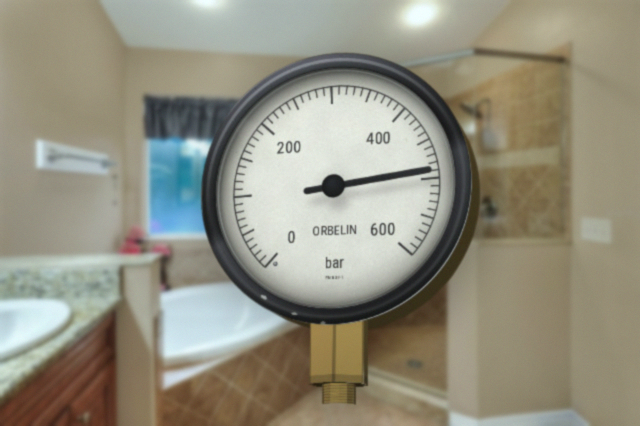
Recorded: 490 bar
